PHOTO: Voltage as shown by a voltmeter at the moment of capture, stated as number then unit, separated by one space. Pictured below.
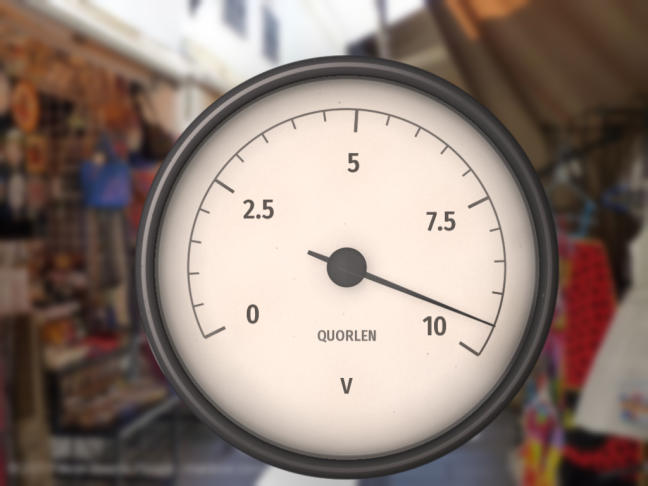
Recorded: 9.5 V
